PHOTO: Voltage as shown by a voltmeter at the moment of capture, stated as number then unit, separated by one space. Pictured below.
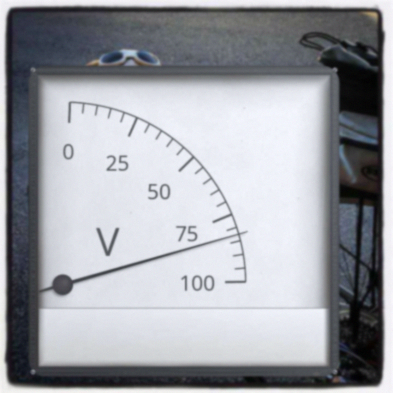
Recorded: 82.5 V
